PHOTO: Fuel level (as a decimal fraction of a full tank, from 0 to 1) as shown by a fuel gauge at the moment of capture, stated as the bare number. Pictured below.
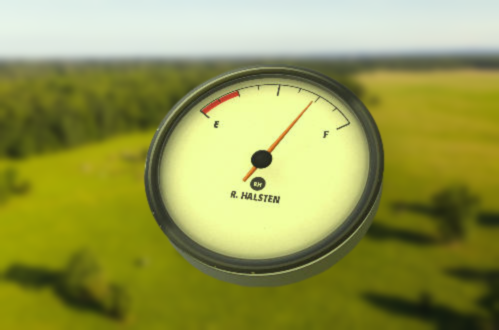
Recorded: 0.75
